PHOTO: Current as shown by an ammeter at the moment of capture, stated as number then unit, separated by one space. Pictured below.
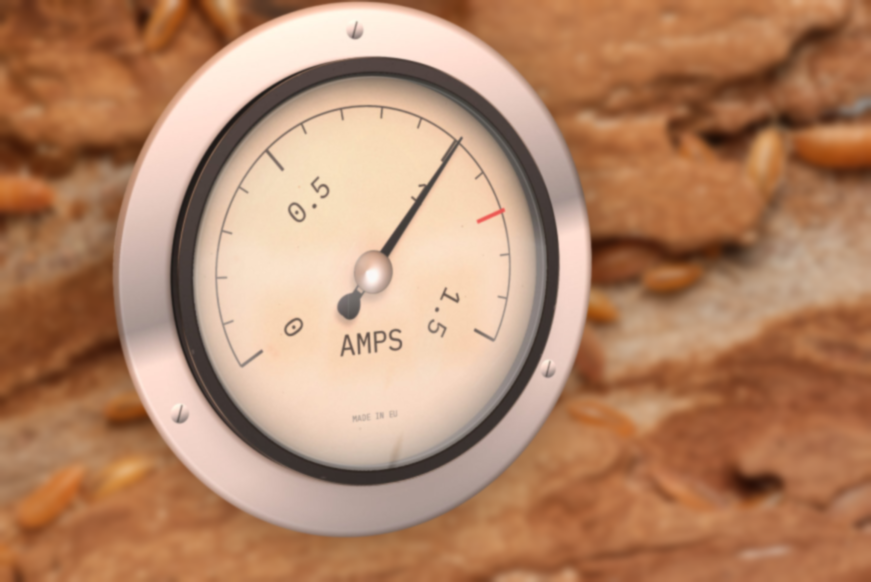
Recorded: 1 A
